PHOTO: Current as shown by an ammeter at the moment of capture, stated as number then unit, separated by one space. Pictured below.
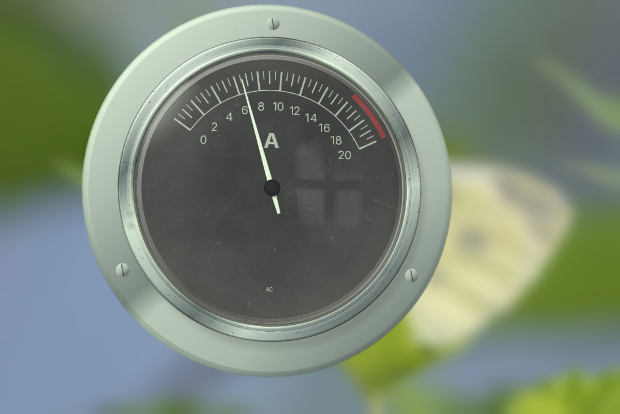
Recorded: 6.5 A
